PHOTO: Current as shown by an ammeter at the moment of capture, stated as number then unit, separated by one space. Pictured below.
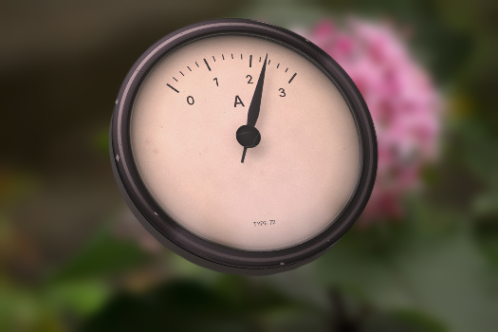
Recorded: 2.3 A
